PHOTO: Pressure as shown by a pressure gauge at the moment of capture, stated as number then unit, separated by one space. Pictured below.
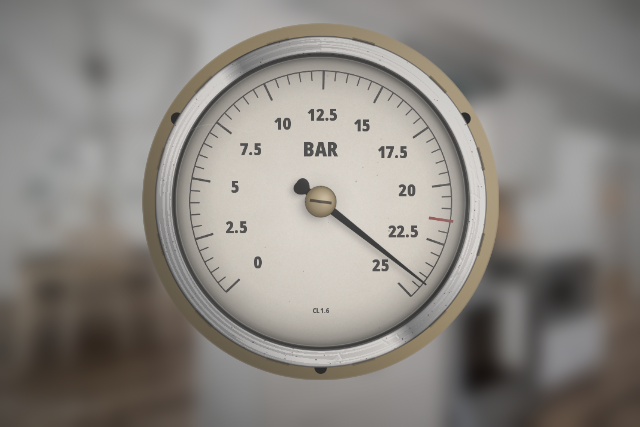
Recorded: 24.25 bar
